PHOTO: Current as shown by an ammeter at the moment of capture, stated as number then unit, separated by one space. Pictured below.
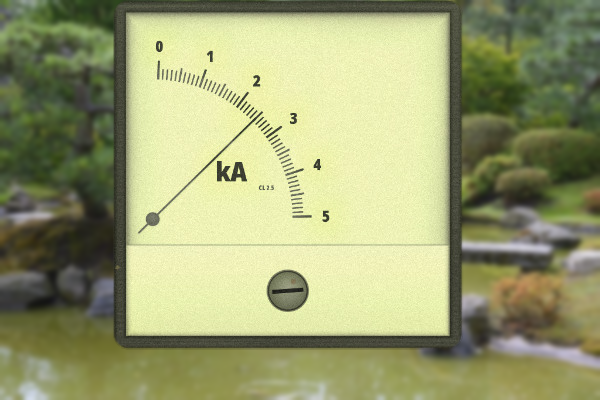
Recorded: 2.5 kA
